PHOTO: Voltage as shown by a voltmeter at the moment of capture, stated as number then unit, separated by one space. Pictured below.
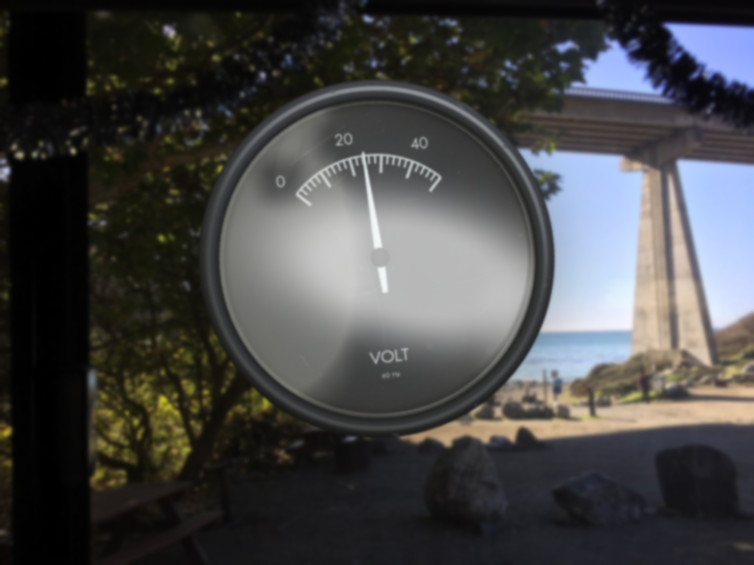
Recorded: 24 V
